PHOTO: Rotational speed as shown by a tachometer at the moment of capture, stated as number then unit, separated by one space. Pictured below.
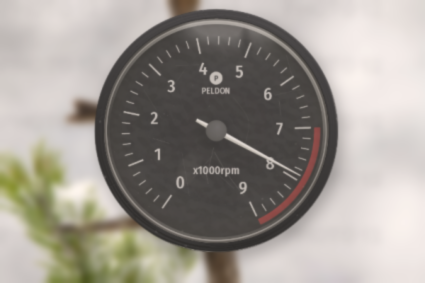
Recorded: 7900 rpm
